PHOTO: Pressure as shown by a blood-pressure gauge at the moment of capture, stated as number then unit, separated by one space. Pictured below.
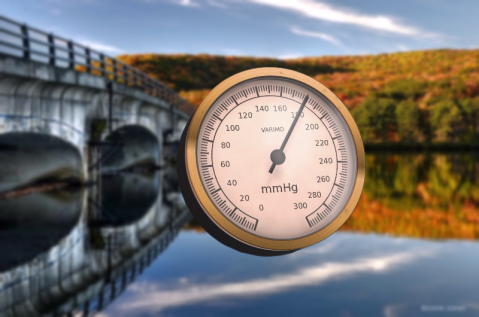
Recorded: 180 mmHg
